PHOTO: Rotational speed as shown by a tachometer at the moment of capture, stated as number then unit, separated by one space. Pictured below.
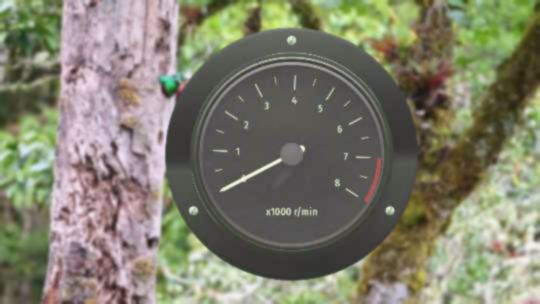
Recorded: 0 rpm
